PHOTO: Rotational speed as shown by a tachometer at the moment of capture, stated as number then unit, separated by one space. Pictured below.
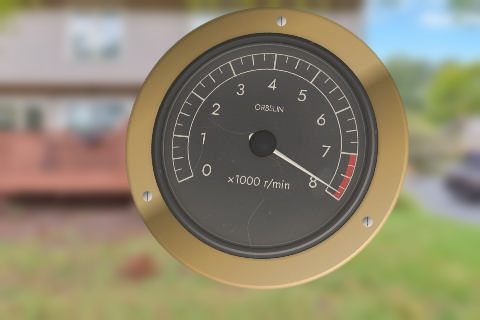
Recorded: 7875 rpm
